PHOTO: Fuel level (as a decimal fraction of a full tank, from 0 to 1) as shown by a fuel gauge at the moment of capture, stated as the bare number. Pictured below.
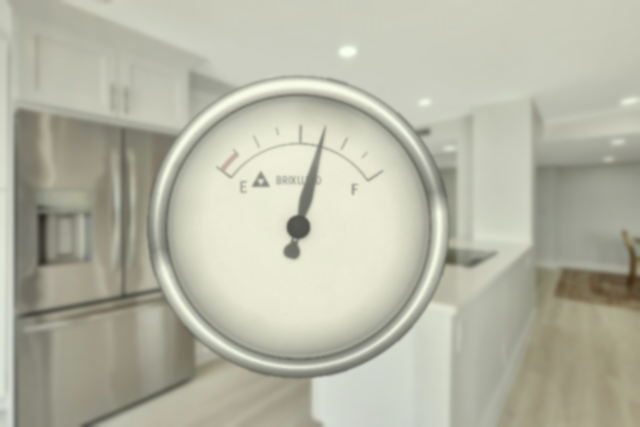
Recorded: 0.625
